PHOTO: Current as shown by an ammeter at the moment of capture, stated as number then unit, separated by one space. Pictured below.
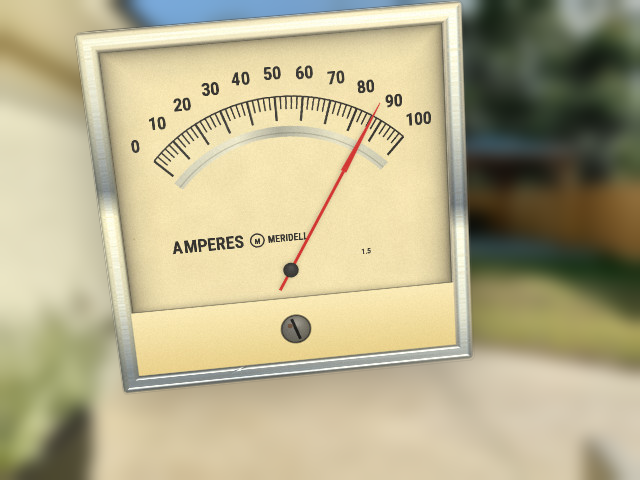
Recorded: 86 A
